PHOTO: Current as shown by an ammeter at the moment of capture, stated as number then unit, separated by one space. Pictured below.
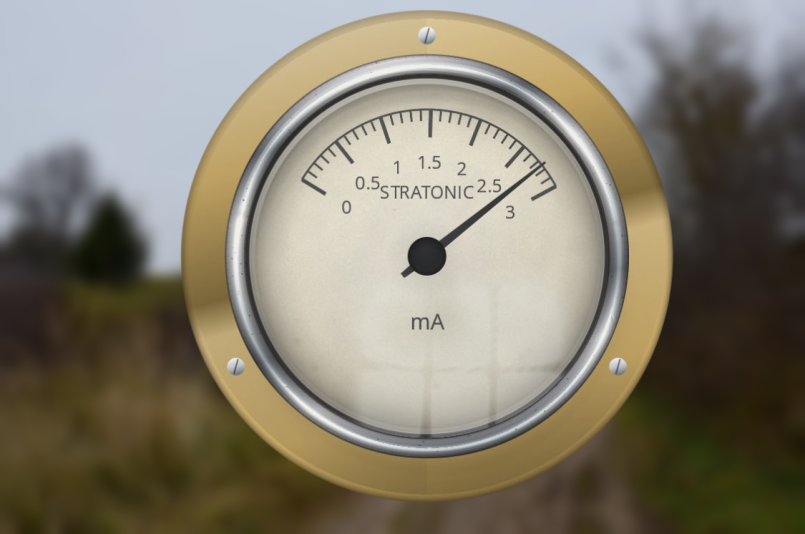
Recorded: 2.75 mA
